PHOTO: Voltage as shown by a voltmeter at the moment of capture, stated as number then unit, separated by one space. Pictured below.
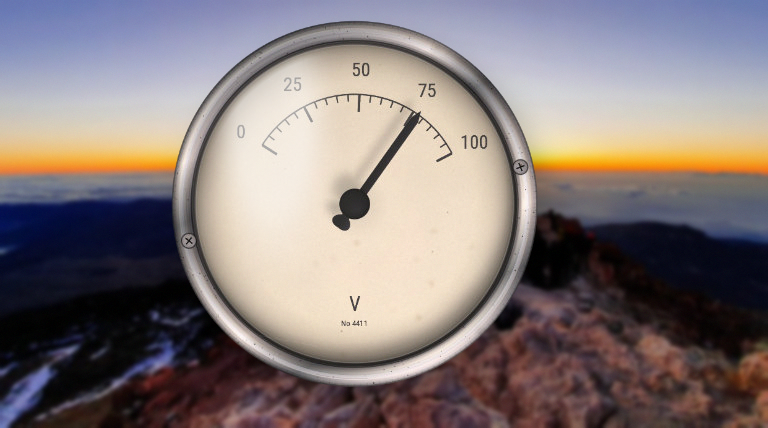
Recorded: 77.5 V
